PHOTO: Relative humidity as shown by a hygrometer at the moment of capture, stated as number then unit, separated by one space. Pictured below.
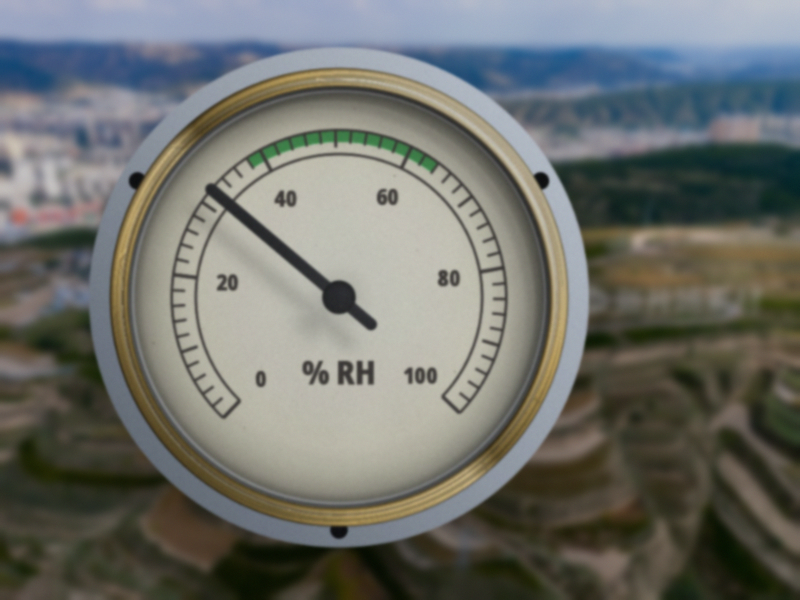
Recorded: 32 %
